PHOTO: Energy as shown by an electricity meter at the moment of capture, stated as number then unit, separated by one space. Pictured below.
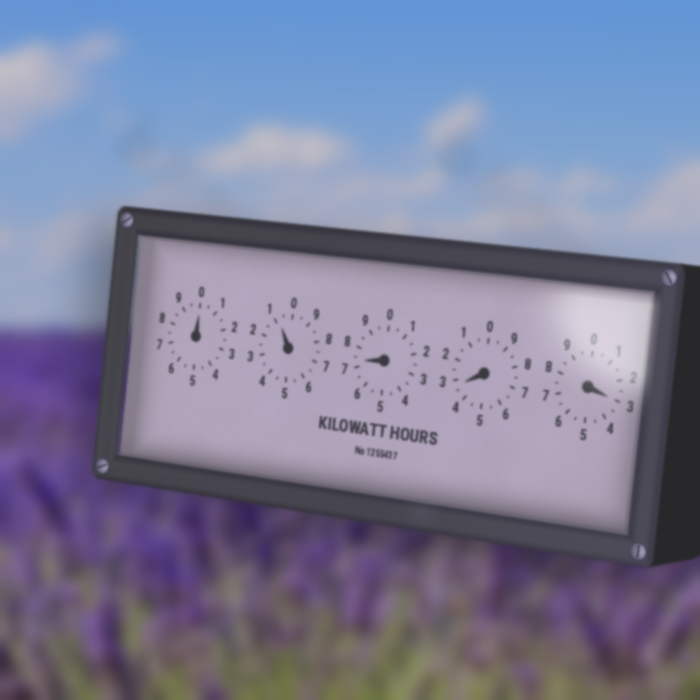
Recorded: 733 kWh
